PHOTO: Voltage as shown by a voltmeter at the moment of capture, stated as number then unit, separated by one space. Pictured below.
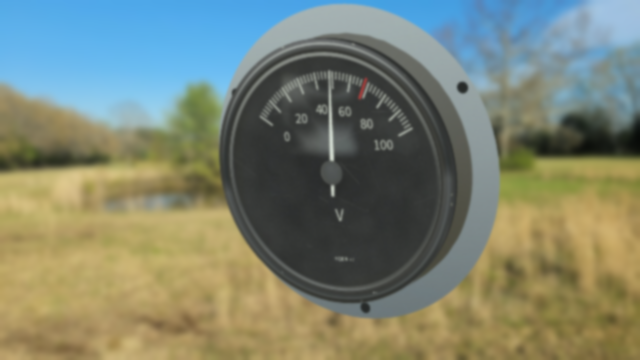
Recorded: 50 V
